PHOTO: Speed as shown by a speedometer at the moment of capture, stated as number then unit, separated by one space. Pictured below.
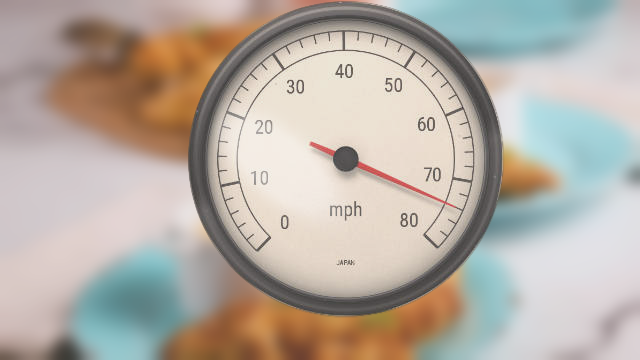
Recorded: 74 mph
